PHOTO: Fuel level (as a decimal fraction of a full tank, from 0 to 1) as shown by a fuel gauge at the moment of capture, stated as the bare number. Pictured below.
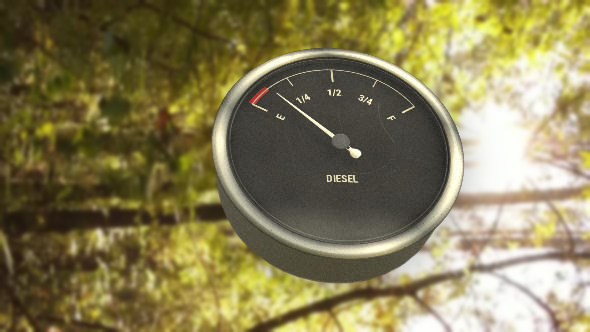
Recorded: 0.125
